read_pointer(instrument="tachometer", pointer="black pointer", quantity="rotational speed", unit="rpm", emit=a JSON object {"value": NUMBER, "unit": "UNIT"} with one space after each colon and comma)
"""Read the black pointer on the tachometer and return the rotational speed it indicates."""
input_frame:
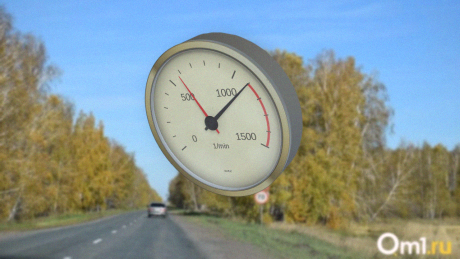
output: {"value": 1100, "unit": "rpm"}
